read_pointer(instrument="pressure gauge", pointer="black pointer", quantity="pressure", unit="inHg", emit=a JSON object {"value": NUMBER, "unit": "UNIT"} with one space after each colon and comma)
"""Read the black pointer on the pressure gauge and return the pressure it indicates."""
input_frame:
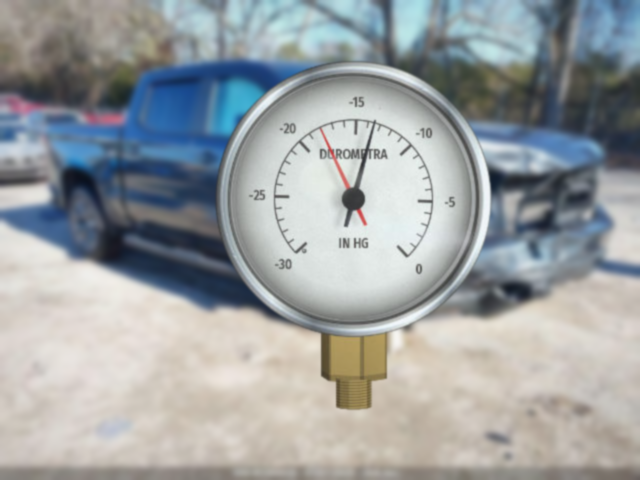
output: {"value": -13.5, "unit": "inHg"}
